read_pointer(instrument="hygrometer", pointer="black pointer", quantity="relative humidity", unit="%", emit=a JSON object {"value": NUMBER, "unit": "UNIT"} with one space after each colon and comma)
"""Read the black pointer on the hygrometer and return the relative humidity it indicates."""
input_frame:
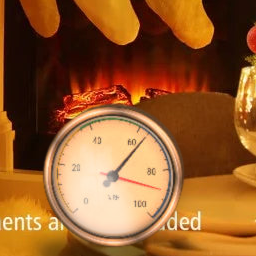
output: {"value": 64, "unit": "%"}
